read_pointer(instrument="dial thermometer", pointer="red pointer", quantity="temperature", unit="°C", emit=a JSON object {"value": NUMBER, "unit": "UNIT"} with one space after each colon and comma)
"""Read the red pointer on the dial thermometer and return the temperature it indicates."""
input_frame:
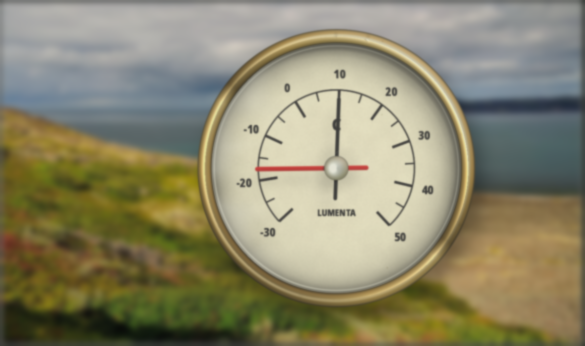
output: {"value": -17.5, "unit": "°C"}
